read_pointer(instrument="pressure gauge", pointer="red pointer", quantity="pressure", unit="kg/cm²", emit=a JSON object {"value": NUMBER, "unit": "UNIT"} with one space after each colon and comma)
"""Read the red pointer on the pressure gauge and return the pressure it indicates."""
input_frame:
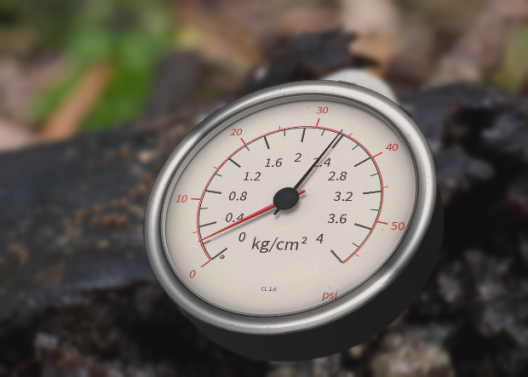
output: {"value": 0.2, "unit": "kg/cm²"}
